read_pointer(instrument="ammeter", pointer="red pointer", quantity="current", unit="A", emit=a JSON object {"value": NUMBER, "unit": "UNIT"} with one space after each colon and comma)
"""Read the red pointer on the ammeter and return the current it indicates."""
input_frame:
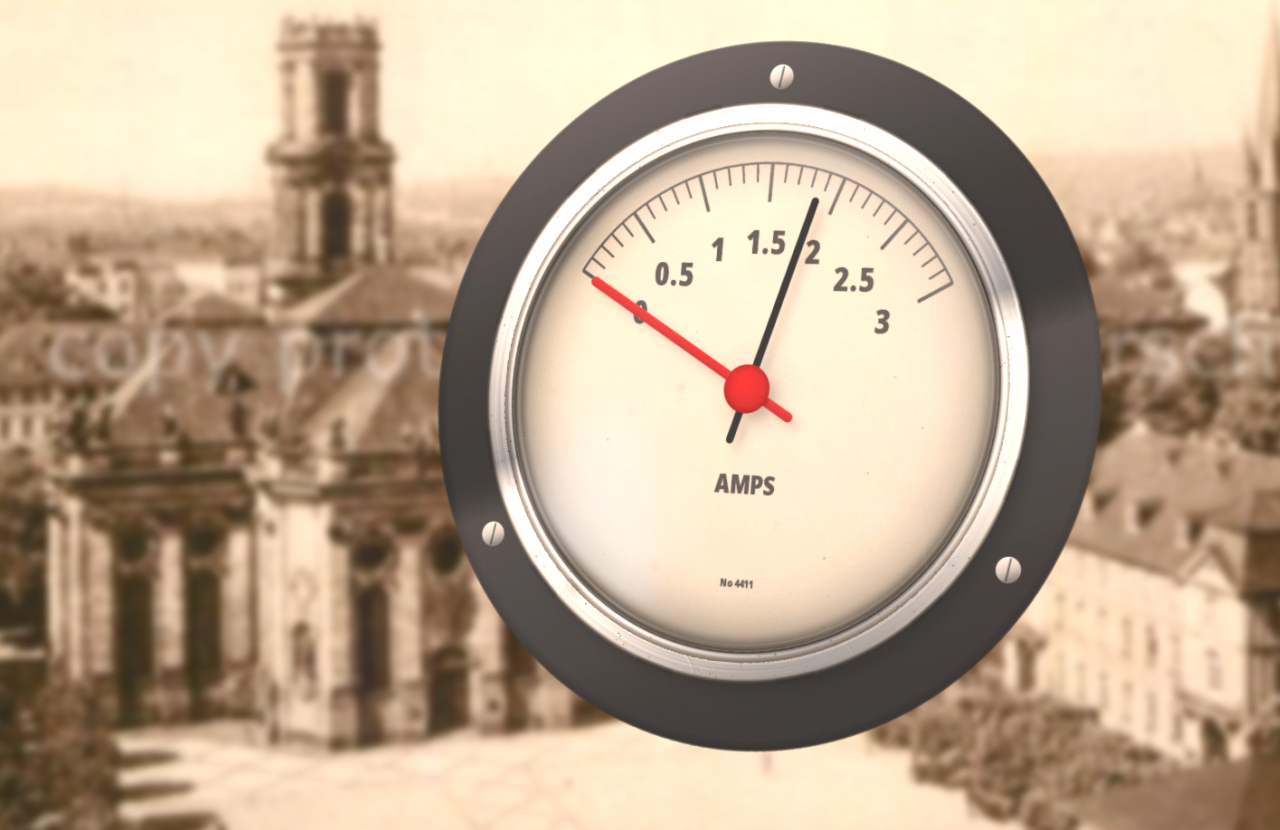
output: {"value": 0, "unit": "A"}
